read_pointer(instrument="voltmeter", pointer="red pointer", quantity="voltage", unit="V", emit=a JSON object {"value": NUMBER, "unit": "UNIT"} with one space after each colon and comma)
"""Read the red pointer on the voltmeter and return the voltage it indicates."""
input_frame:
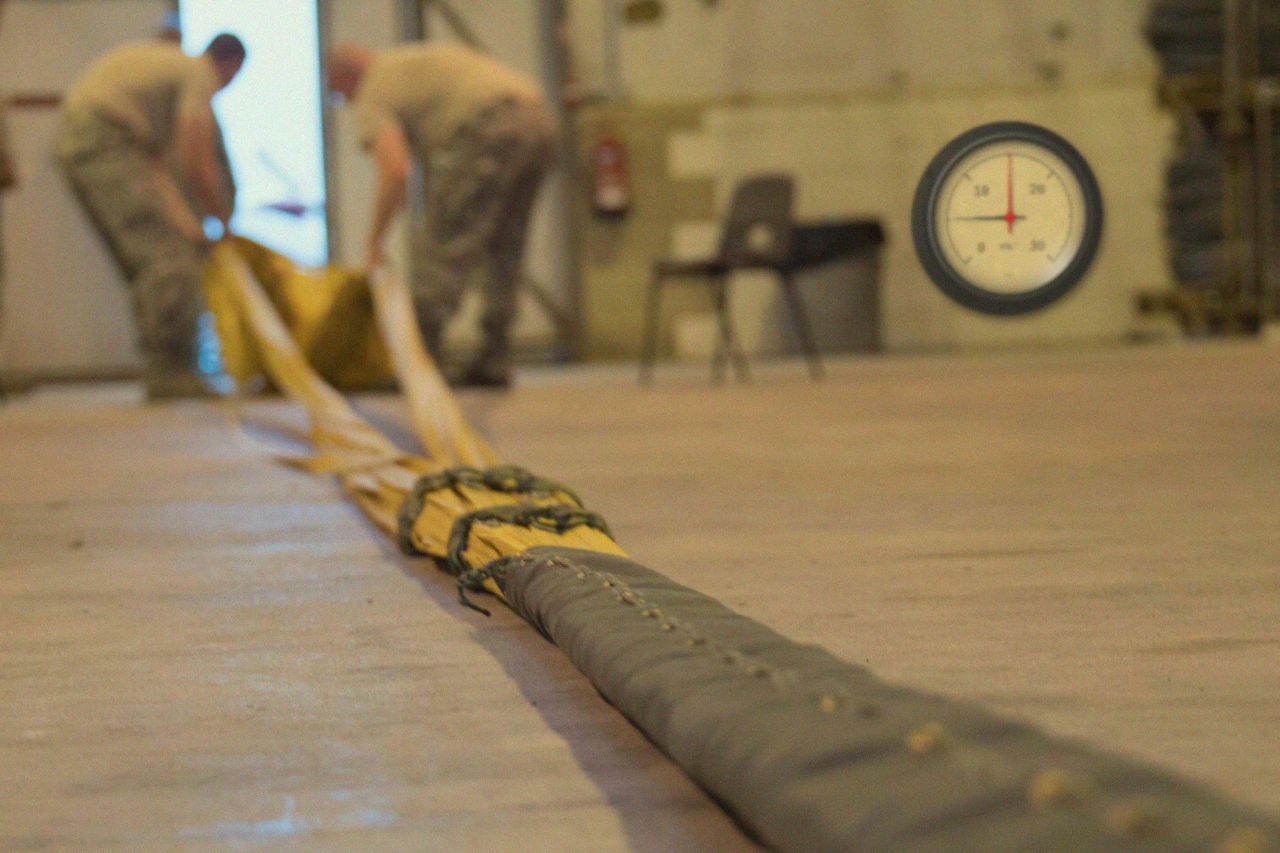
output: {"value": 15, "unit": "V"}
